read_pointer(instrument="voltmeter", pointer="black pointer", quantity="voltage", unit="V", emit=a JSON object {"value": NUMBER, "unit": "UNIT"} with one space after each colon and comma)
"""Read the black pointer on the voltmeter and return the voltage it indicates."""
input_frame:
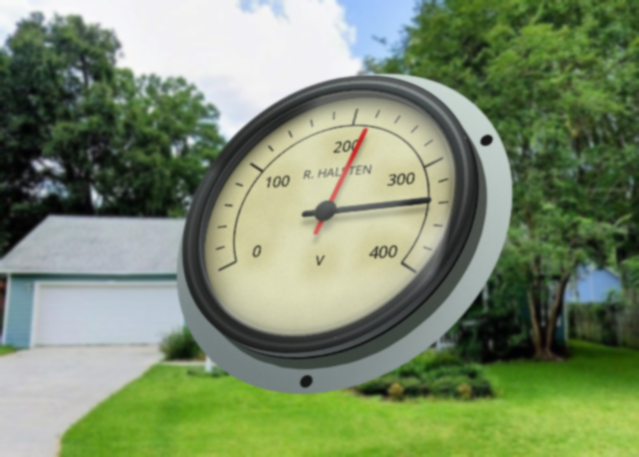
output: {"value": 340, "unit": "V"}
